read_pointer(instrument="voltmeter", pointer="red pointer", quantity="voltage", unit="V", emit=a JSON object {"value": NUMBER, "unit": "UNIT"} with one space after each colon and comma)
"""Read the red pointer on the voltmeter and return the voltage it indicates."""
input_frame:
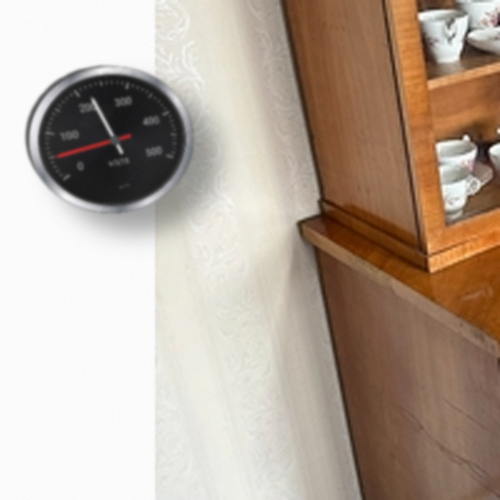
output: {"value": 50, "unit": "V"}
